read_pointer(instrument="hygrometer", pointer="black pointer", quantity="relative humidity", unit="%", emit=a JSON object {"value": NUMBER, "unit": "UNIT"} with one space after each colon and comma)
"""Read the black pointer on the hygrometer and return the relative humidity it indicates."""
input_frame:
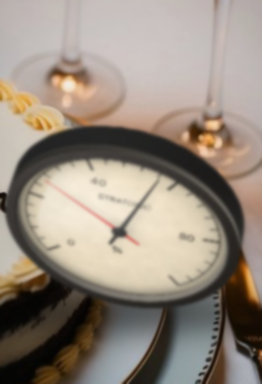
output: {"value": 56, "unit": "%"}
